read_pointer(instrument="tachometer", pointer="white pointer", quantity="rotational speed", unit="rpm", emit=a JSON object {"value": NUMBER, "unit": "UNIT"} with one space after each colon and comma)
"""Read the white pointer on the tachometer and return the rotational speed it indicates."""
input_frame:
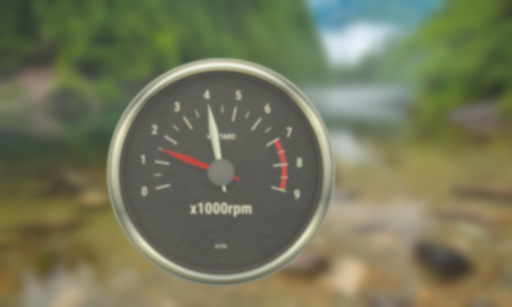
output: {"value": 4000, "unit": "rpm"}
